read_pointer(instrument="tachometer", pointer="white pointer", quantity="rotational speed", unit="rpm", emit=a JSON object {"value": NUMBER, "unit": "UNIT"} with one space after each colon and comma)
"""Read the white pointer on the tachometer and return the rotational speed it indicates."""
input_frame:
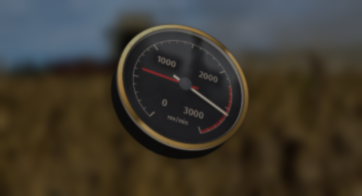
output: {"value": 2600, "unit": "rpm"}
